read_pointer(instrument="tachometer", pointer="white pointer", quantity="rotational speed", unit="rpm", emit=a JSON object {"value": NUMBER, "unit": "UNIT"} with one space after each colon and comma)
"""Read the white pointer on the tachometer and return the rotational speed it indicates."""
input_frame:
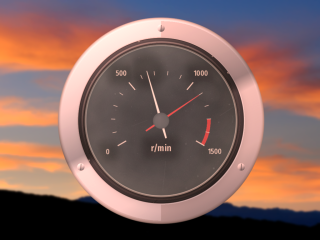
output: {"value": 650, "unit": "rpm"}
